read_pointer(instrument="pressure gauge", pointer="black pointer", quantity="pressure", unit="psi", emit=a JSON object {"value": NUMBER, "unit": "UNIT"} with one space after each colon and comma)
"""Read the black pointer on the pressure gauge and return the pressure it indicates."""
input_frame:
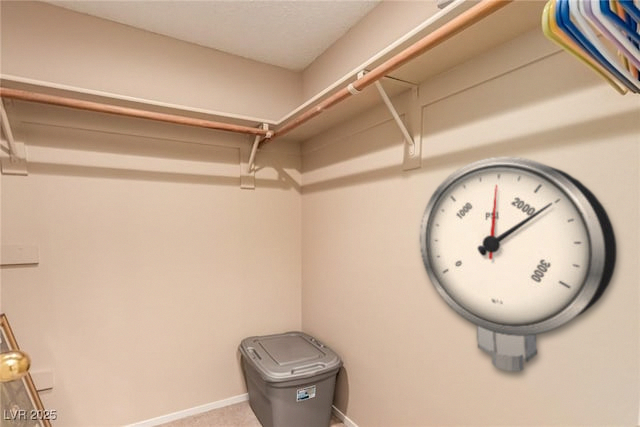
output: {"value": 2200, "unit": "psi"}
